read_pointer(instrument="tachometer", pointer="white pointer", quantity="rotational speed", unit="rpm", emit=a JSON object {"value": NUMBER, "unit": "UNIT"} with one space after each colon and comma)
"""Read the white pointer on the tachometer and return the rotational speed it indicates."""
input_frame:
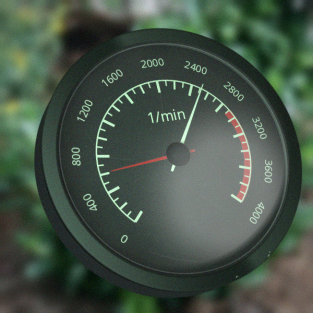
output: {"value": 2500, "unit": "rpm"}
